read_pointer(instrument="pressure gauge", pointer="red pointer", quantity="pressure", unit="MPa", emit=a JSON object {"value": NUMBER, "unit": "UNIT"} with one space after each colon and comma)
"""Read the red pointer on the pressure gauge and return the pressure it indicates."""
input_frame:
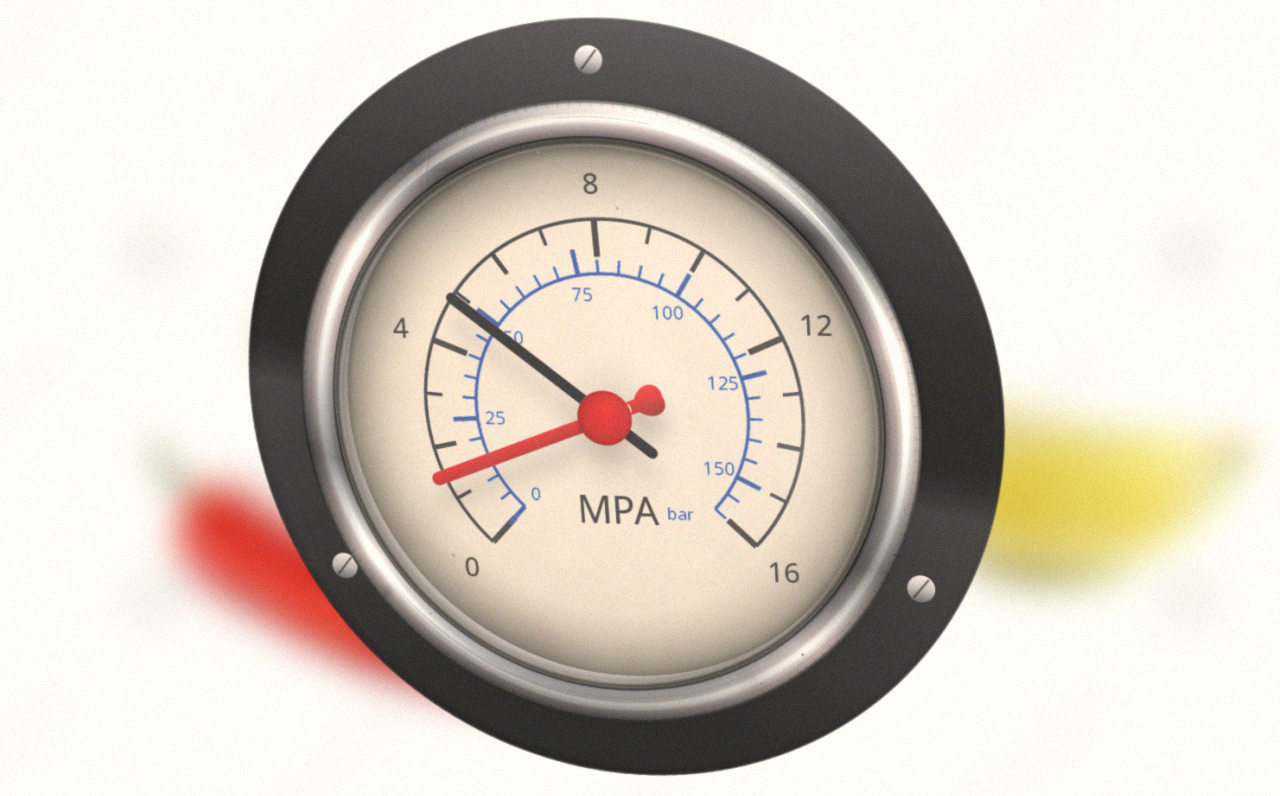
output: {"value": 1.5, "unit": "MPa"}
